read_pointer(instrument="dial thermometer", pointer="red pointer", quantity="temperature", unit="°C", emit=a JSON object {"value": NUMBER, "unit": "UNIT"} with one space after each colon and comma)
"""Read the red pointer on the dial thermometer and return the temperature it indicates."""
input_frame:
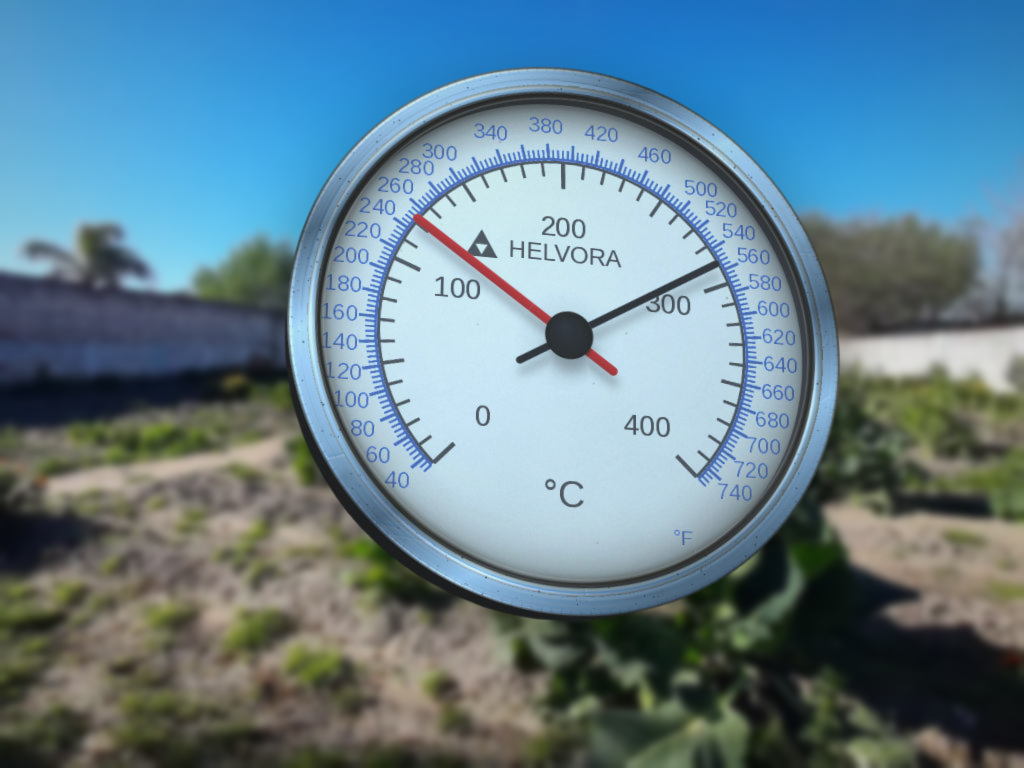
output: {"value": 120, "unit": "°C"}
